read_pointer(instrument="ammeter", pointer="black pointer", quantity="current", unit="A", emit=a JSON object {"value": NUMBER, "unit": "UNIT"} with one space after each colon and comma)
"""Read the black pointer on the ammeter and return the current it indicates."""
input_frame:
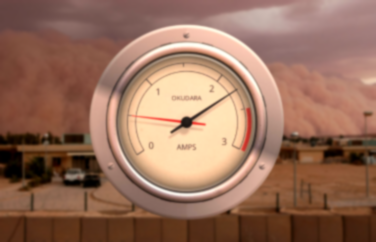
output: {"value": 2.25, "unit": "A"}
